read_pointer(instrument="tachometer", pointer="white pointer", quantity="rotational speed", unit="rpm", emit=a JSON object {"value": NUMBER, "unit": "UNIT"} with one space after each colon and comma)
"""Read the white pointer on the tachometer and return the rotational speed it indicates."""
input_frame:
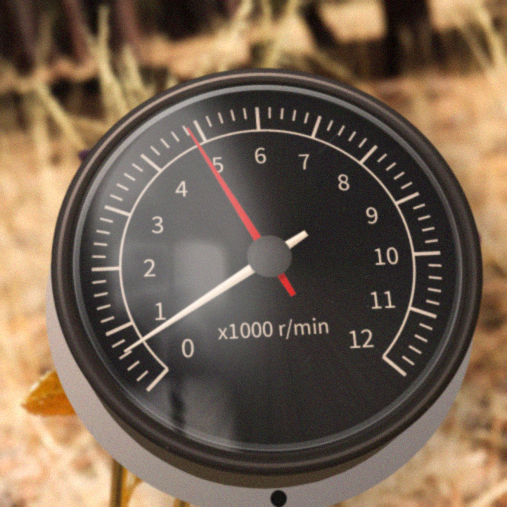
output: {"value": 600, "unit": "rpm"}
